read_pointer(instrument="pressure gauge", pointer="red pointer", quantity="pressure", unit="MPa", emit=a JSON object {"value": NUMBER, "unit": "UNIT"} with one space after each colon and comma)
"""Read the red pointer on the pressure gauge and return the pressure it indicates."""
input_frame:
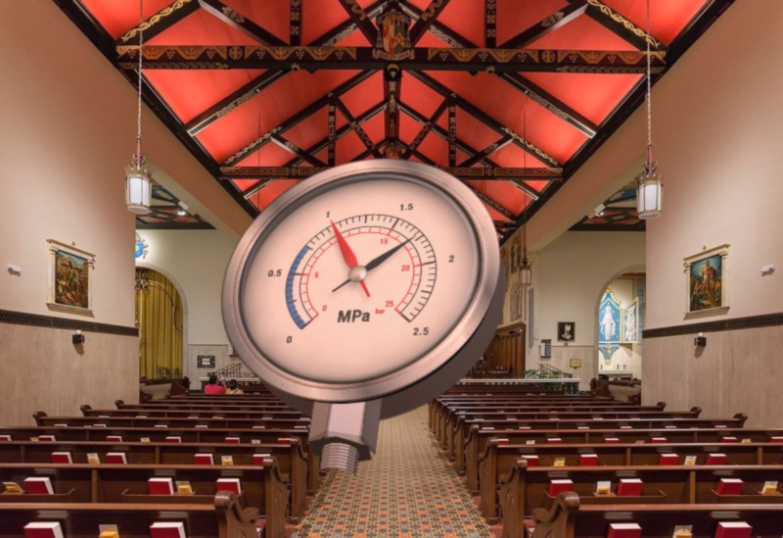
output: {"value": 1, "unit": "MPa"}
